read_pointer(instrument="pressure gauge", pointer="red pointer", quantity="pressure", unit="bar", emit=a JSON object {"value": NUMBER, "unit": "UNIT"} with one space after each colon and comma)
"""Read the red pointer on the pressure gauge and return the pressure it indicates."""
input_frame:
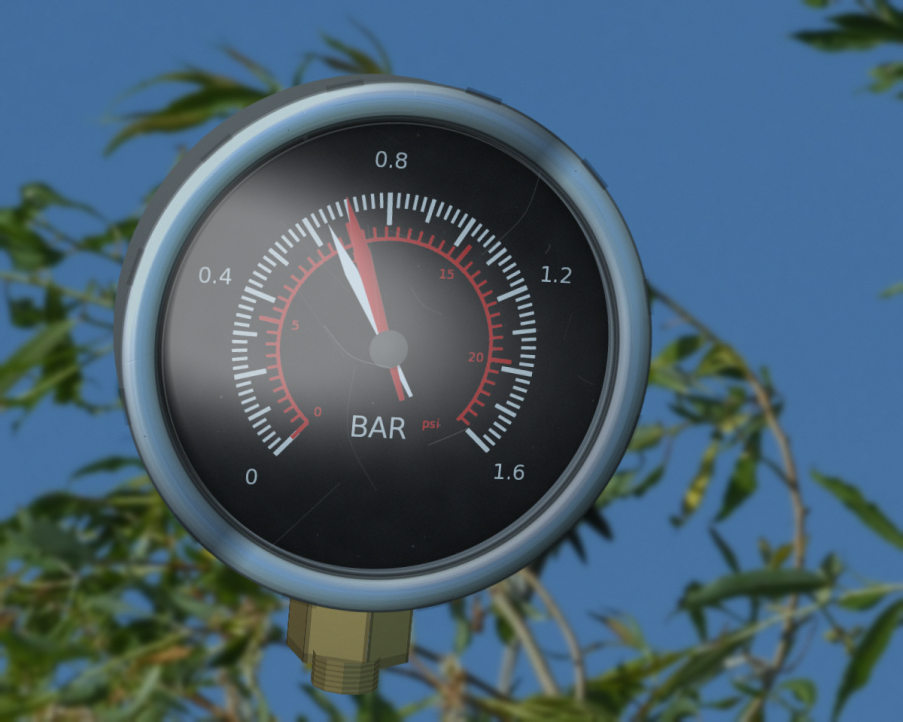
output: {"value": 0.7, "unit": "bar"}
